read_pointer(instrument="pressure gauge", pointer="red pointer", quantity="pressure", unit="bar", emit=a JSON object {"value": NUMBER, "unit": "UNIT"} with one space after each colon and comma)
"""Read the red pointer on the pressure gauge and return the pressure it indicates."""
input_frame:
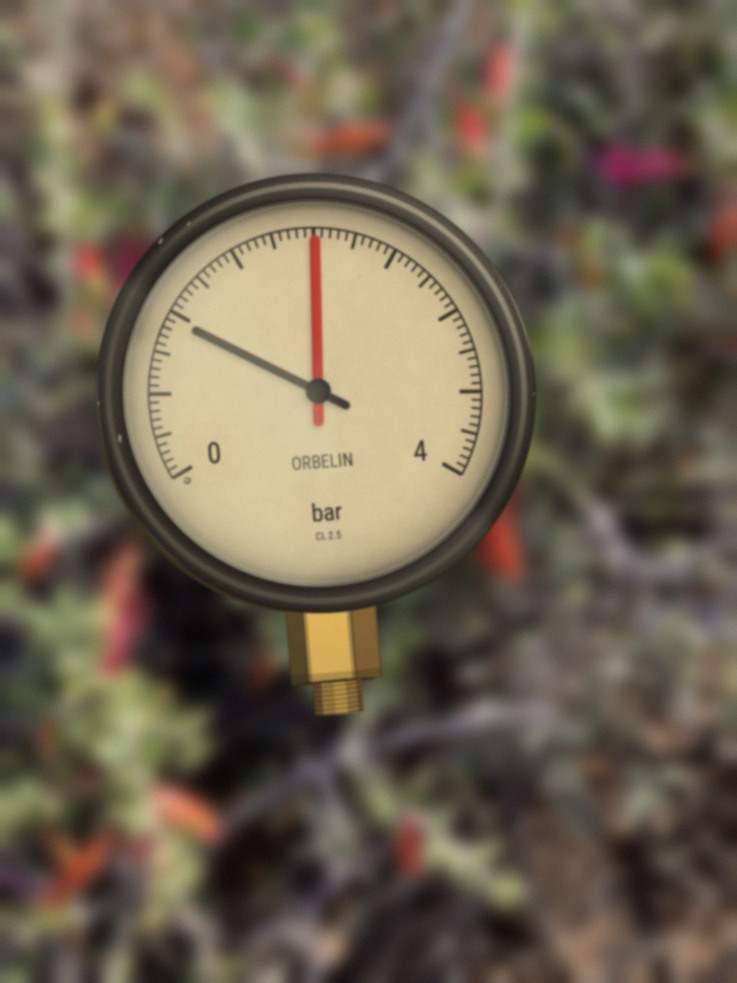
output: {"value": 2, "unit": "bar"}
